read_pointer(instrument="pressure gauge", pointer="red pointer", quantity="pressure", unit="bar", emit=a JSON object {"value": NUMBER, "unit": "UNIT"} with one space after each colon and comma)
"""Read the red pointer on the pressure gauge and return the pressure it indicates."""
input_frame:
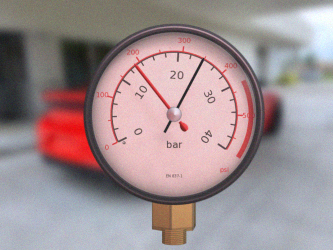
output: {"value": 13, "unit": "bar"}
